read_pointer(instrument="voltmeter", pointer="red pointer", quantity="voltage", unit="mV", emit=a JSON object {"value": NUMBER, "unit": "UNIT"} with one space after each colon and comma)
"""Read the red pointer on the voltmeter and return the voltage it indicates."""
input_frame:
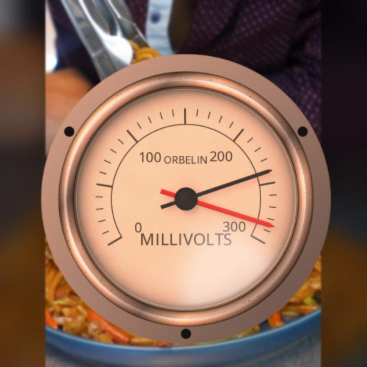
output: {"value": 285, "unit": "mV"}
